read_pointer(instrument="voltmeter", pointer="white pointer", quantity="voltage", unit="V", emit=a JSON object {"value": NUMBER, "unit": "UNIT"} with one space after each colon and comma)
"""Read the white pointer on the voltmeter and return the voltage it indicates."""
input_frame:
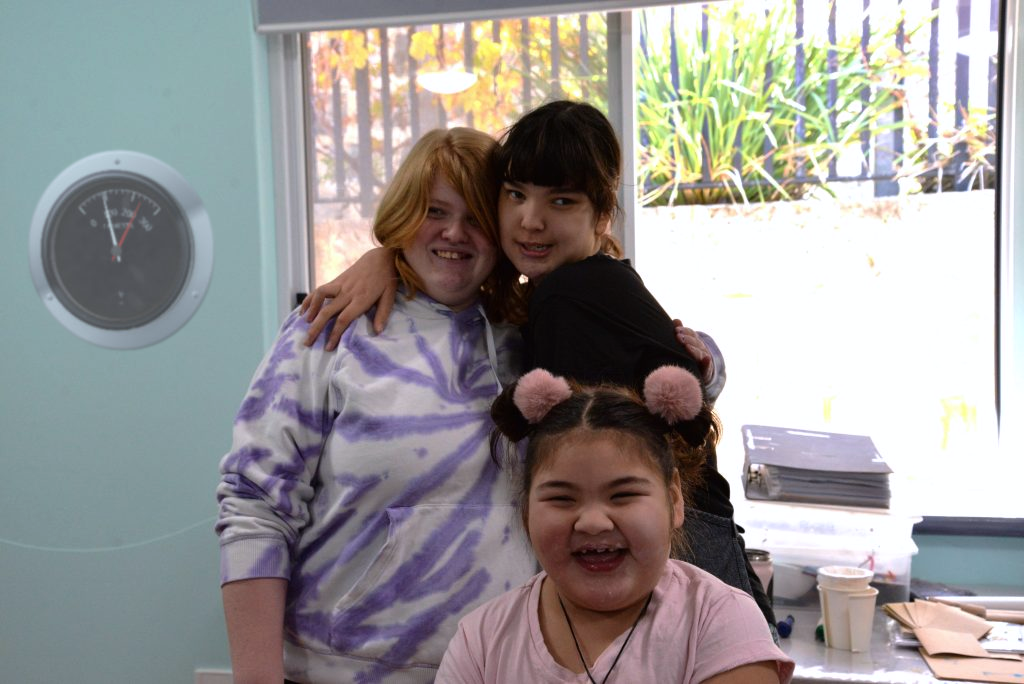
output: {"value": 100, "unit": "V"}
